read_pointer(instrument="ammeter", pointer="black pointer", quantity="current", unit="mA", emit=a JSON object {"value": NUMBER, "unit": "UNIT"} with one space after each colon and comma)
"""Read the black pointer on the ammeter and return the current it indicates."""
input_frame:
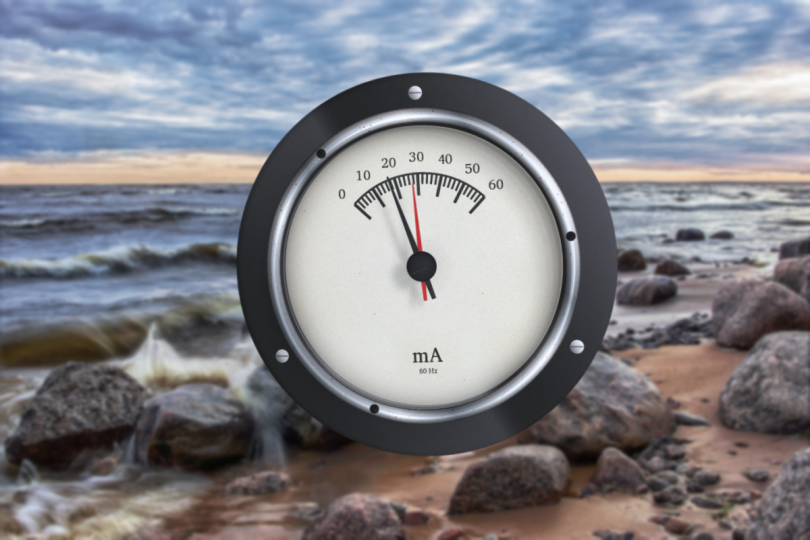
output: {"value": 18, "unit": "mA"}
